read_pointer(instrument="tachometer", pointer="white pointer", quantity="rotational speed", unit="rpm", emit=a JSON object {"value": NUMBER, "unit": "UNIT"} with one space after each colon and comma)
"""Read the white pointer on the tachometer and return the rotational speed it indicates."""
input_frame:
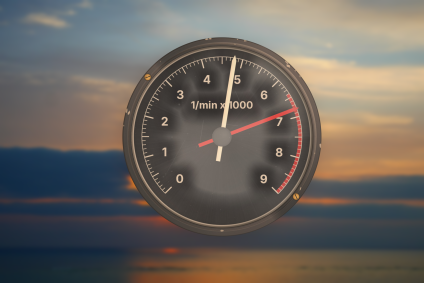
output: {"value": 4800, "unit": "rpm"}
